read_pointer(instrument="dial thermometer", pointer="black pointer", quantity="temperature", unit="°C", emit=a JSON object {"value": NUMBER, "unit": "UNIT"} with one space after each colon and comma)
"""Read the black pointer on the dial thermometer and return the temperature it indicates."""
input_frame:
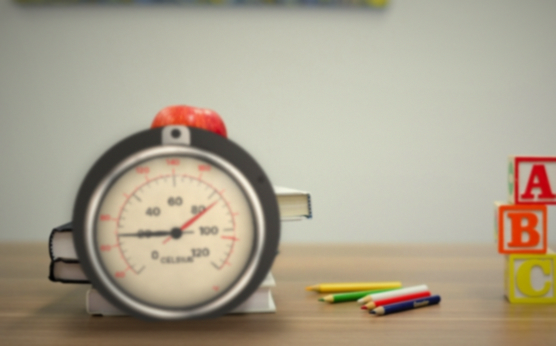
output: {"value": 20, "unit": "°C"}
